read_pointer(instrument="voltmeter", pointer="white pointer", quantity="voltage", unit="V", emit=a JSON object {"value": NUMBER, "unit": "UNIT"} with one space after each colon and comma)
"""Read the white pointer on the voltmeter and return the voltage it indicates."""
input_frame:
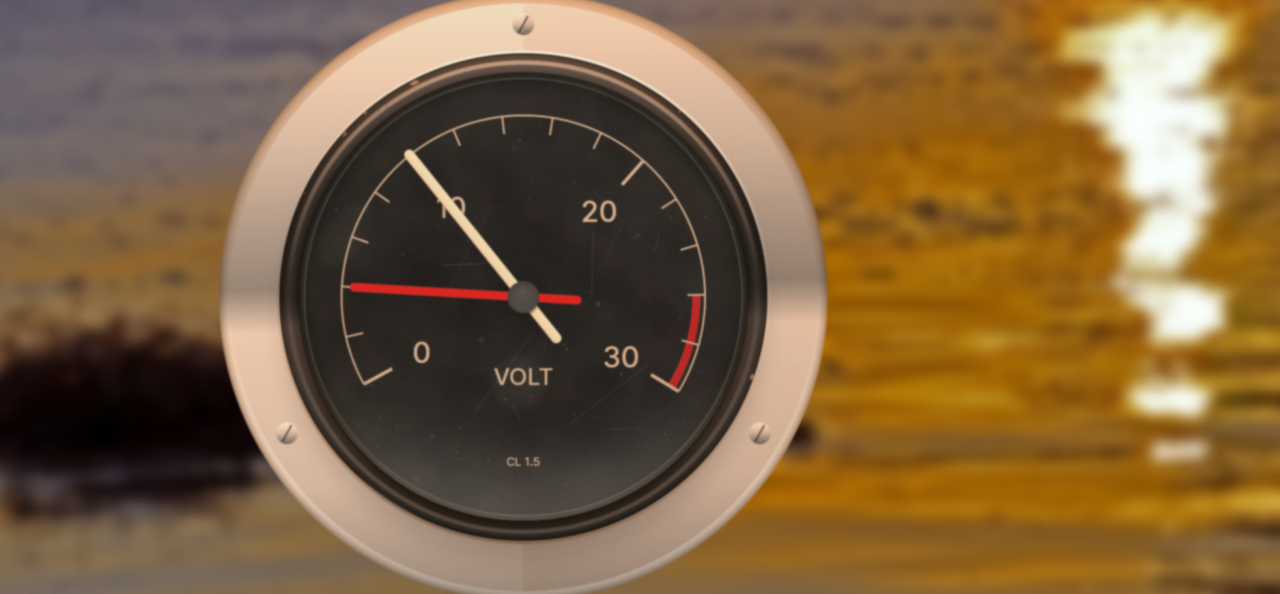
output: {"value": 10, "unit": "V"}
